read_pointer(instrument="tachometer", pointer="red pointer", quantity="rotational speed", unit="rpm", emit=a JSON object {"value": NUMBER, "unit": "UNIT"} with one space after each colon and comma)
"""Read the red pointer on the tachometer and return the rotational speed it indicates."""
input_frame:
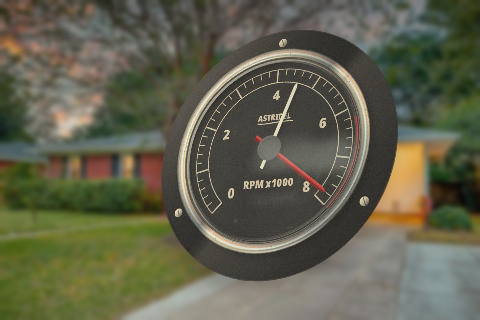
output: {"value": 7800, "unit": "rpm"}
